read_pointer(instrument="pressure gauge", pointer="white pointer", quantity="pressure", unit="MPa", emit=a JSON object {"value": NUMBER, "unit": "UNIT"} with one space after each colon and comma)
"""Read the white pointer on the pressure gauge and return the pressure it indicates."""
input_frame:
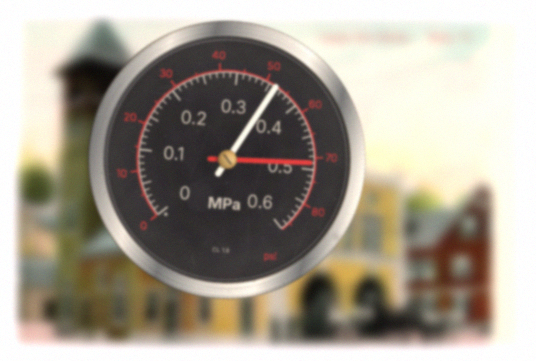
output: {"value": 0.36, "unit": "MPa"}
